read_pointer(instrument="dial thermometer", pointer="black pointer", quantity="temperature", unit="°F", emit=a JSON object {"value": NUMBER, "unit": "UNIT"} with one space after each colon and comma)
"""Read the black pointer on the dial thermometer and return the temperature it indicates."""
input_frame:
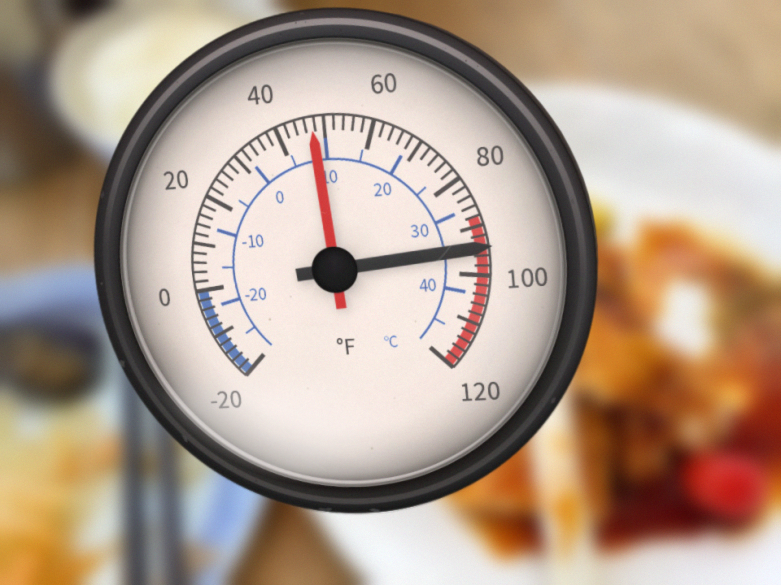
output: {"value": 94, "unit": "°F"}
